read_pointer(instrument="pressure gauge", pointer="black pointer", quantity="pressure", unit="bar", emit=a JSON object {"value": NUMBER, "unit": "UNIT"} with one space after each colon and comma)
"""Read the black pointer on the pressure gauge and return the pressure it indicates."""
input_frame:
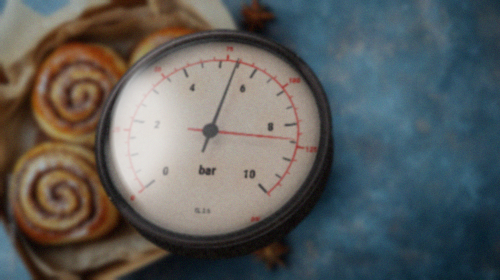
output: {"value": 5.5, "unit": "bar"}
